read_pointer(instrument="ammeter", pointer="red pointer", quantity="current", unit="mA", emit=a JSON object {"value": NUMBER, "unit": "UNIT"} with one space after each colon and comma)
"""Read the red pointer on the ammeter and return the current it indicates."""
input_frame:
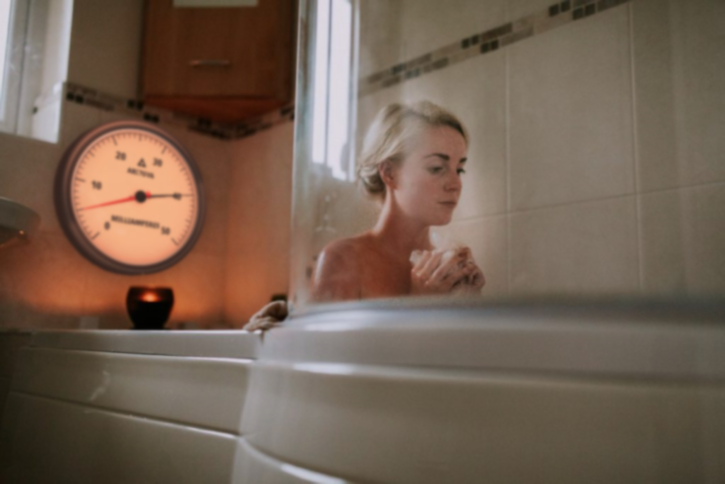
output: {"value": 5, "unit": "mA"}
